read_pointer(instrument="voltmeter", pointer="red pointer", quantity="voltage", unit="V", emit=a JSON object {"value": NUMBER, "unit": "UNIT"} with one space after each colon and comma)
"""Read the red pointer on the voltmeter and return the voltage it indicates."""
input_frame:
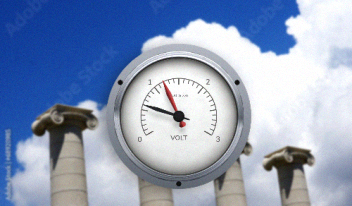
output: {"value": 1.2, "unit": "V"}
